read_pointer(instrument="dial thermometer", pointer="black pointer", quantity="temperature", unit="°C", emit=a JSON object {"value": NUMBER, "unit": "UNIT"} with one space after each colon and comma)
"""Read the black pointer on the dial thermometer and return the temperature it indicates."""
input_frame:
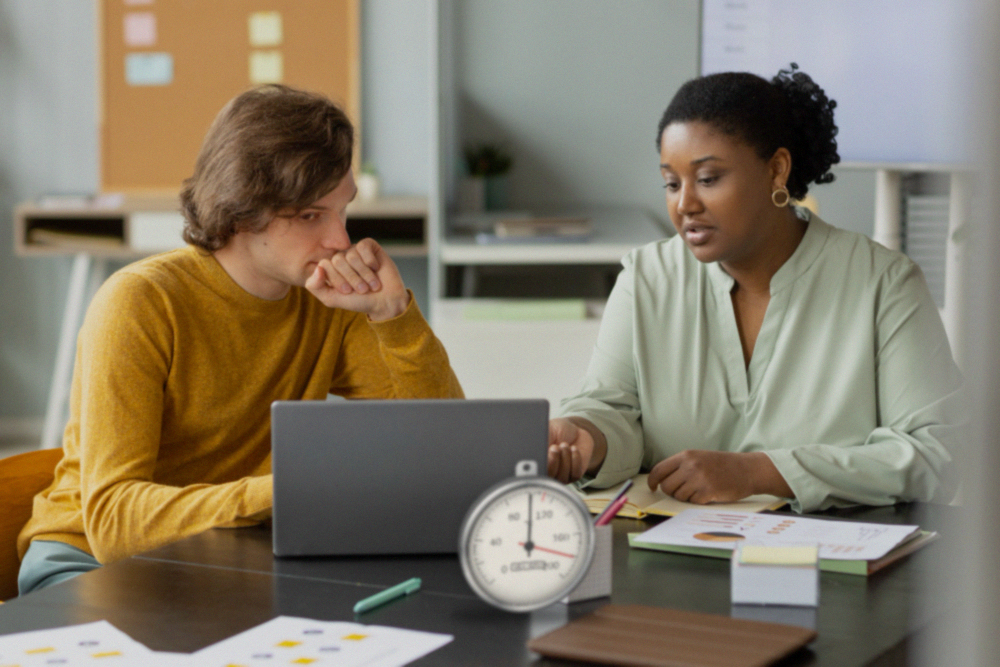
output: {"value": 100, "unit": "°C"}
